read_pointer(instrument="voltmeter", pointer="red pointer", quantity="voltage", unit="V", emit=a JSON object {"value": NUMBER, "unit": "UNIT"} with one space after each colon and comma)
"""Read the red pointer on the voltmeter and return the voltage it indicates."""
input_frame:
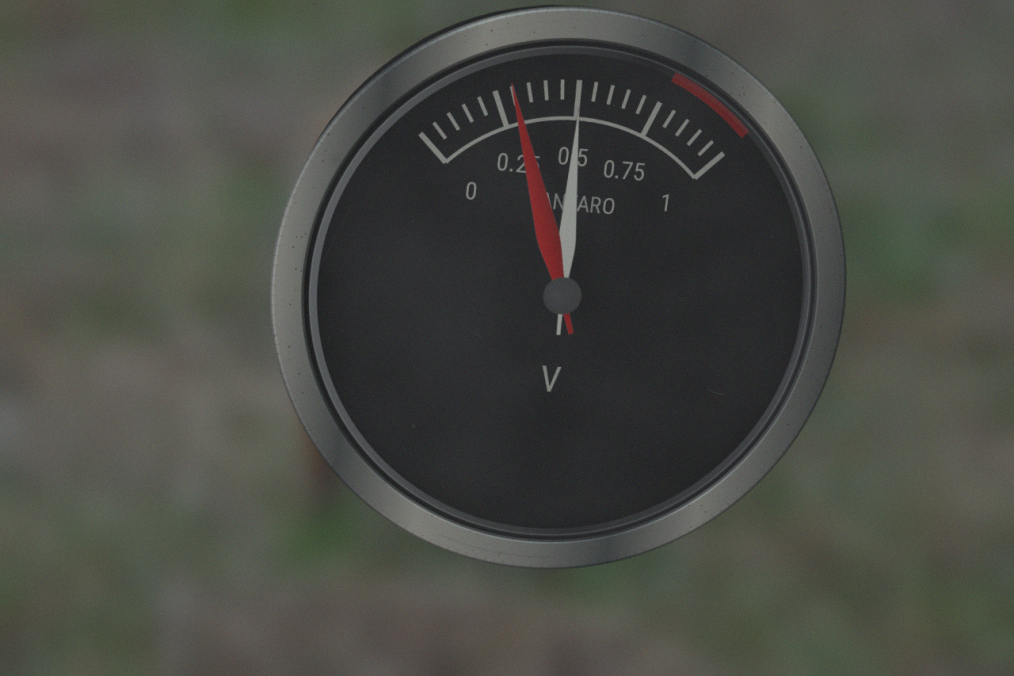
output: {"value": 0.3, "unit": "V"}
